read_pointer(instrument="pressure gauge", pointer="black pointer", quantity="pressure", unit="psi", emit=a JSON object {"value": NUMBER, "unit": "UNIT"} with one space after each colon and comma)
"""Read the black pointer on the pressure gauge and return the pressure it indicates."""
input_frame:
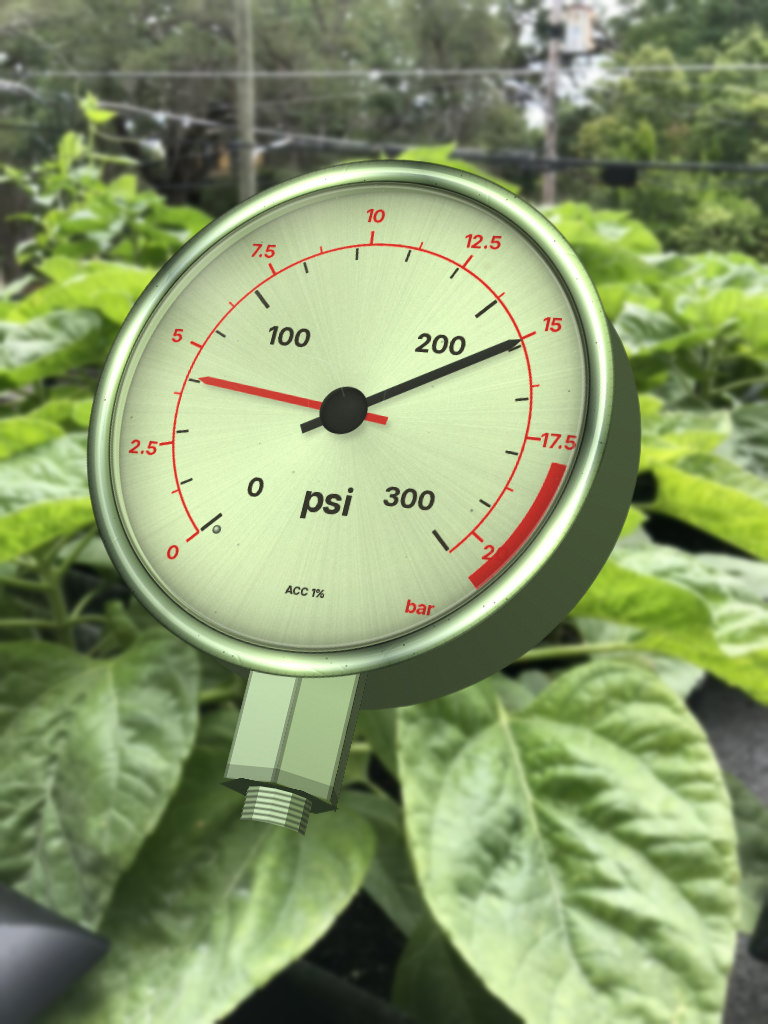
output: {"value": 220, "unit": "psi"}
